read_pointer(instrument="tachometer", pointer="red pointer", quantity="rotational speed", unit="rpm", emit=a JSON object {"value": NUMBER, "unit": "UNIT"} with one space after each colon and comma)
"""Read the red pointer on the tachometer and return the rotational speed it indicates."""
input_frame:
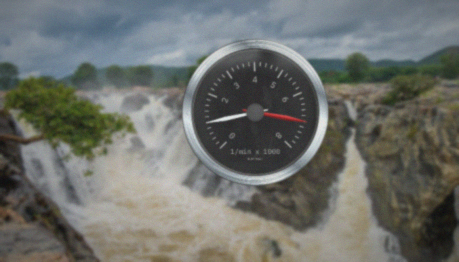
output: {"value": 7000, "unit": "rpm"}
